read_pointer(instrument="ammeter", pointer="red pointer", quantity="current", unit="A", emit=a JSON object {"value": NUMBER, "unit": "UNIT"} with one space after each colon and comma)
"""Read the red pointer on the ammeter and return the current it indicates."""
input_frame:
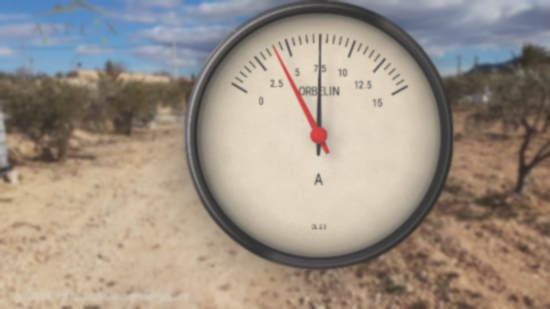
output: {"value": 4, "unit": "A"}
